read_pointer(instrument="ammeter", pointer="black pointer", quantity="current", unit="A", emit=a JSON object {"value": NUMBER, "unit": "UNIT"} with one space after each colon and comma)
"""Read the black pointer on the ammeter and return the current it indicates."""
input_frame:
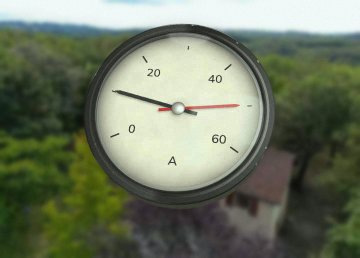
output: {"value": 10, "unit": "A"}
